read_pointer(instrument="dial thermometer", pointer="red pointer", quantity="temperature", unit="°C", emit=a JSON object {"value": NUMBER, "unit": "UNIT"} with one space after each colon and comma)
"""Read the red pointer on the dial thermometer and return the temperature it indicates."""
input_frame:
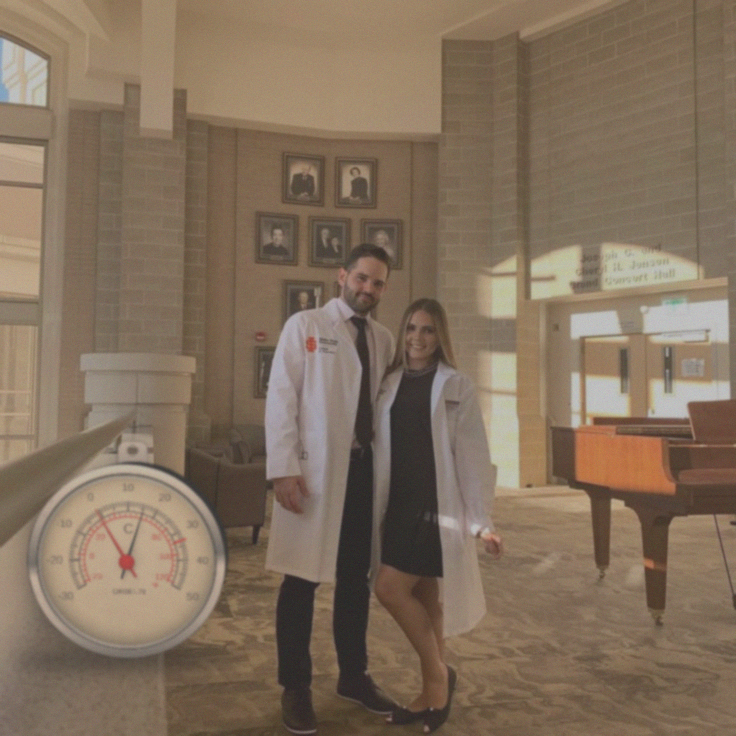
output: {"value": 0, "unit": "°C"}
